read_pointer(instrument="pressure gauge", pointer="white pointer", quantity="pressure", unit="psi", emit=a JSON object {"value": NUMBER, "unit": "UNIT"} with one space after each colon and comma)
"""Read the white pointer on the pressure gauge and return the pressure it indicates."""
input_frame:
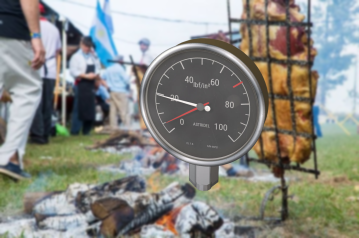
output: {"value": 20, "unit": "psi"}
